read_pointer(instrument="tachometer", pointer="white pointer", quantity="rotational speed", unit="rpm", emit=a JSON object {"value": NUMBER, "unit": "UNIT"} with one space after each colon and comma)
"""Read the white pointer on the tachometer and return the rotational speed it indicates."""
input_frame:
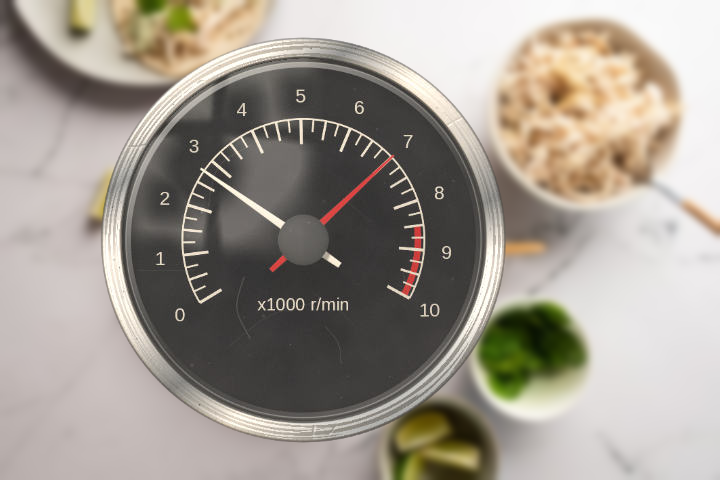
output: {"value": 2750, "unit": "rpm"}
